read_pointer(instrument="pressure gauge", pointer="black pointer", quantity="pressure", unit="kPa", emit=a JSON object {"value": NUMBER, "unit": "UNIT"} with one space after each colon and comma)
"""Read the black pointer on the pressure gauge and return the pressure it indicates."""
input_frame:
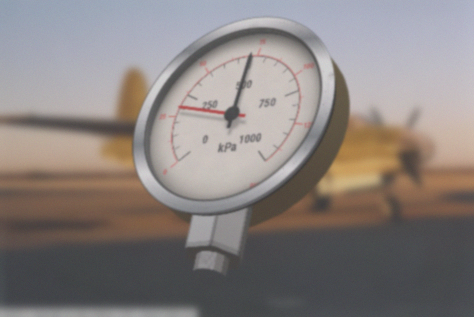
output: {"value": 500, "unit": "kPa"}
